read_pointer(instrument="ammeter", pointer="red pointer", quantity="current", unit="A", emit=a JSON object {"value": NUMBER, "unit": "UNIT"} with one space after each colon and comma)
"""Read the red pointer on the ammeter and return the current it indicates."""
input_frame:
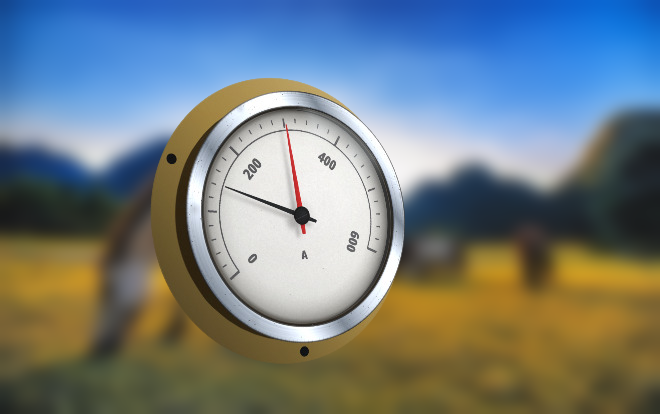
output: {"value": 300, "unit": "A"}
